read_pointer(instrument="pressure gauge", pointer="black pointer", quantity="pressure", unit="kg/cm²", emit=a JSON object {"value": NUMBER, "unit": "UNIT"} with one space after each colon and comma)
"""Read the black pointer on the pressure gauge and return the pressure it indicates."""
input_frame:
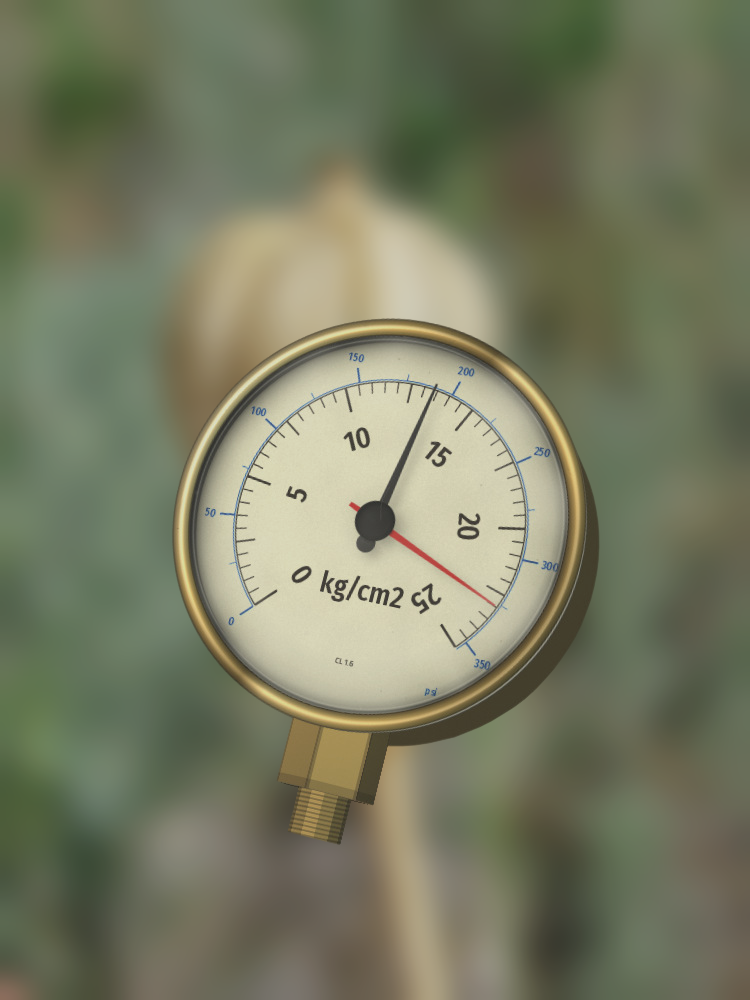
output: {"value": 13.5, "unit": "kg/cm²"}
